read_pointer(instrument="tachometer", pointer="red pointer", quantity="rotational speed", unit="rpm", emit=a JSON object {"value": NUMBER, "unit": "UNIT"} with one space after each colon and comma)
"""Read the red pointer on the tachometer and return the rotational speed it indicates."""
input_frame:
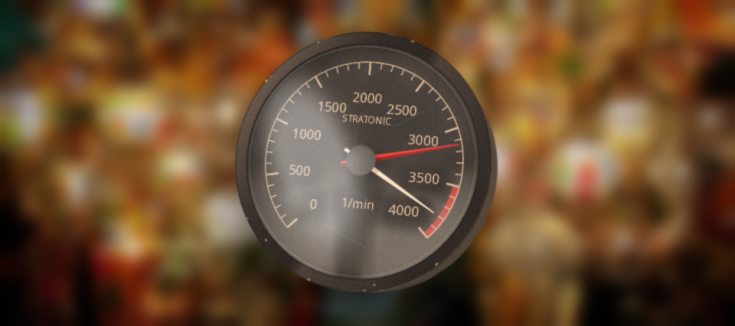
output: {"value": 3150, "unit": "rpm"}
